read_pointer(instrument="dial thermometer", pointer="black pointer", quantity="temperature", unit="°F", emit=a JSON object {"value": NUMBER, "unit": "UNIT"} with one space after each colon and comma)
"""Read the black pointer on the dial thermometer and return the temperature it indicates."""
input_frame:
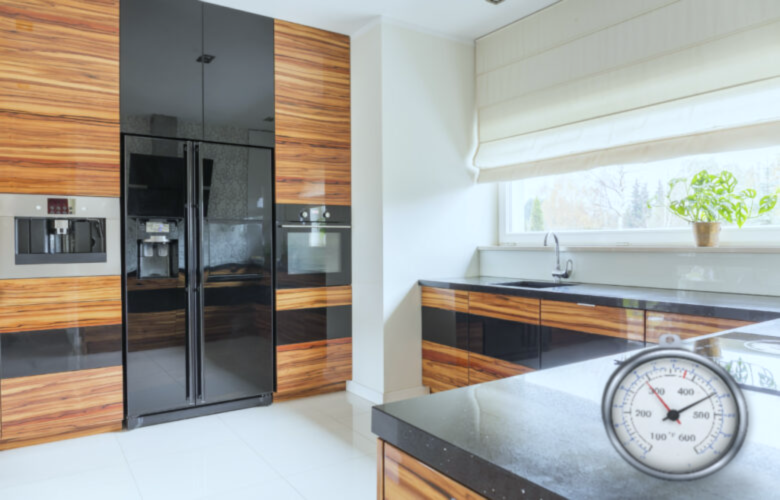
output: {"value": 450, "unit": "°F"}
